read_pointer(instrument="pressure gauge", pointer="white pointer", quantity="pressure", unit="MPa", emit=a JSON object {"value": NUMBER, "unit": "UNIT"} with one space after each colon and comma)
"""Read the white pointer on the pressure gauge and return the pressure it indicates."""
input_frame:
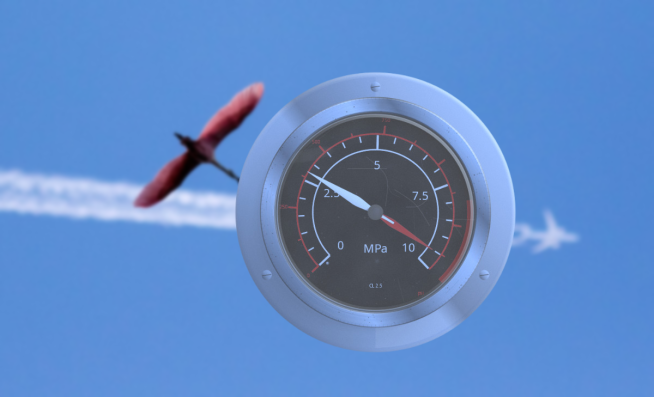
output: {"value": 2.75, "unit": "MPa"}
